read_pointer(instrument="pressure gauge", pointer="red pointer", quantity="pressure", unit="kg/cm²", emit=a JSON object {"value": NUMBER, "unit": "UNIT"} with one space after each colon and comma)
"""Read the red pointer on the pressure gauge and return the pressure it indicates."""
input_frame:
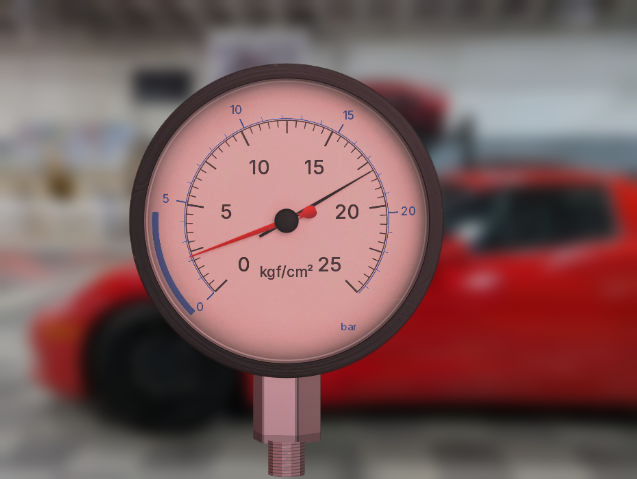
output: {"value": 2.25, "unit": "kg/cm²"}
